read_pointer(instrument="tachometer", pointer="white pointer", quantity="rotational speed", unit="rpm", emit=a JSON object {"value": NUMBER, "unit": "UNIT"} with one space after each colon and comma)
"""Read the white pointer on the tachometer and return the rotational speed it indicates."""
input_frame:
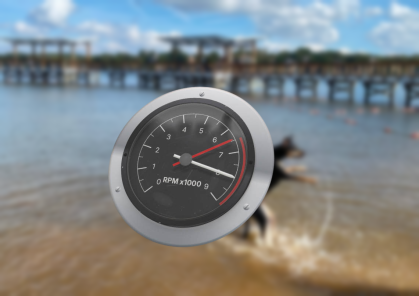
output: {"value": 8000, "unit": "rpm"}
